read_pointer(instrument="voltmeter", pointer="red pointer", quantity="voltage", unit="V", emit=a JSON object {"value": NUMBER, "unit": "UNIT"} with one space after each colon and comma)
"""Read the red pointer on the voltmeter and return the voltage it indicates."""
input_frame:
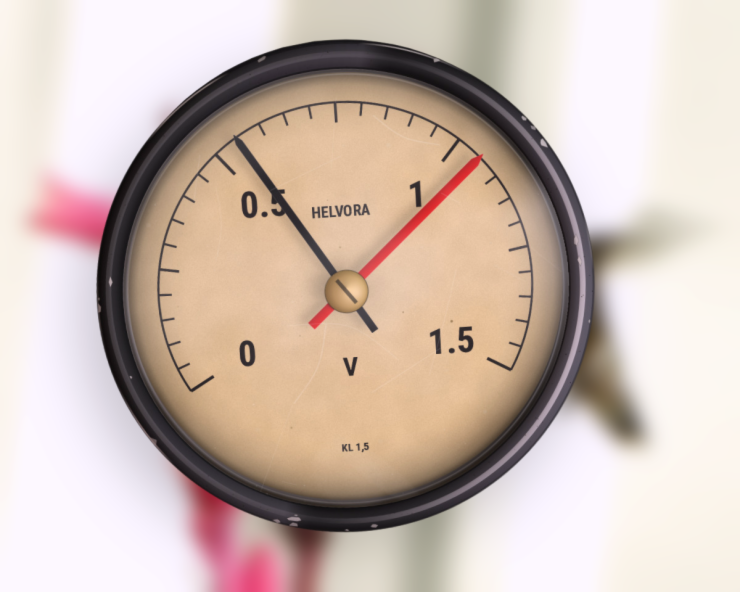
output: {"value": 1.05, "unit": "V"}
